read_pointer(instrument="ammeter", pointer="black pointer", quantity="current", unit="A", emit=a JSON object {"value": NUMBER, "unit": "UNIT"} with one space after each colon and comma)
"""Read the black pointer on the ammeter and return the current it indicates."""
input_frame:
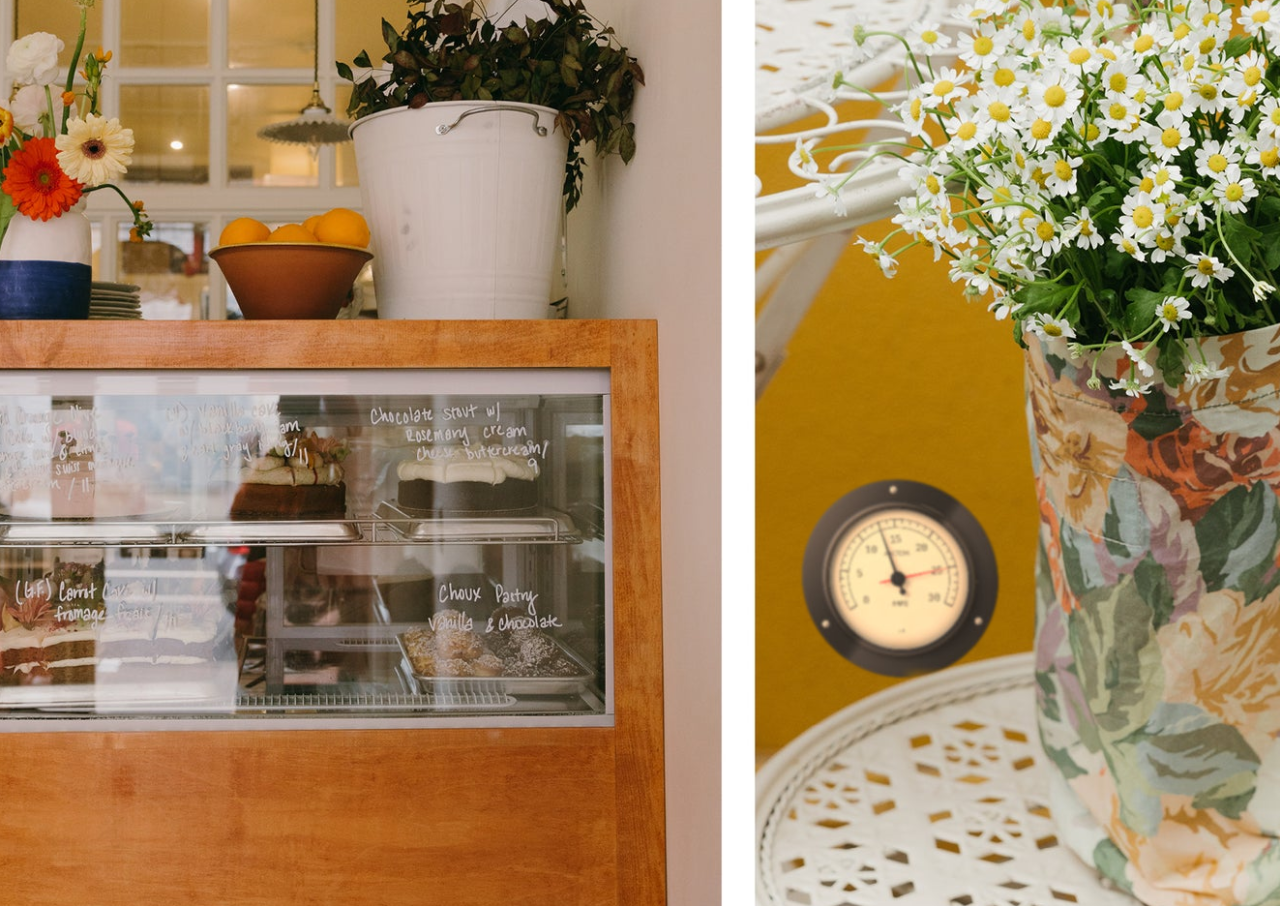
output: {"value": 13, "unit": "A"}
